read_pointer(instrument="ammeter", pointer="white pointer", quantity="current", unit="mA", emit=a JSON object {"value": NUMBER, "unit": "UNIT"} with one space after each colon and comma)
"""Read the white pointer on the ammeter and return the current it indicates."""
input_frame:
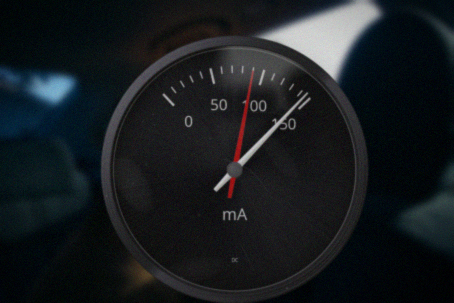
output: {"value": 145, "unit": "mA"}
